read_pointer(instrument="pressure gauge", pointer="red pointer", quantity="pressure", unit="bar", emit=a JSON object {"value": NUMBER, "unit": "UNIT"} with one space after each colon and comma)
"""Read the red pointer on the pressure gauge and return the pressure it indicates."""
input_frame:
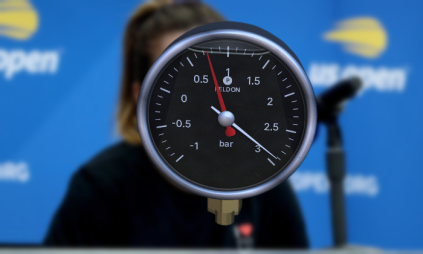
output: {"value": 0.75, "unit": "bar"}
